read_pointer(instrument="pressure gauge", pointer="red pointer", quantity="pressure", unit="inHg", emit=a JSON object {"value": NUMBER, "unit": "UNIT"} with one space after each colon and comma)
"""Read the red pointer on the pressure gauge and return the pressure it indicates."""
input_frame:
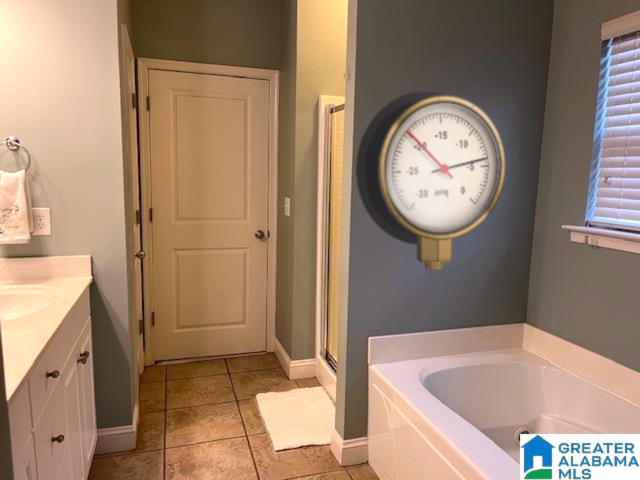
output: {"value": -20, "unit": "inHg"}
